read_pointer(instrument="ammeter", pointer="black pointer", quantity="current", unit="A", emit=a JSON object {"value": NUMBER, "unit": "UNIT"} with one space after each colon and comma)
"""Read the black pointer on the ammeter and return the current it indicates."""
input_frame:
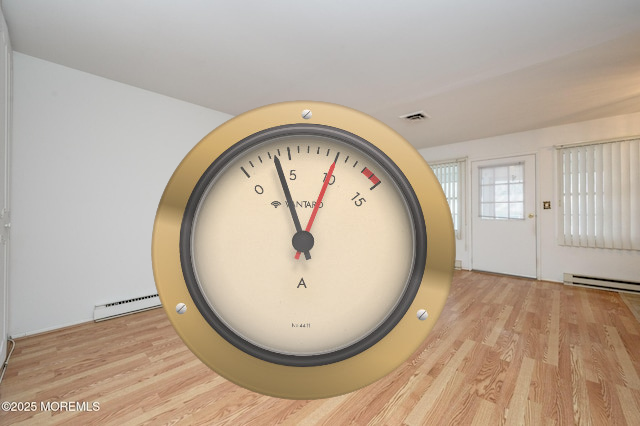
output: {"value": 3.5, "unit": "A"}
